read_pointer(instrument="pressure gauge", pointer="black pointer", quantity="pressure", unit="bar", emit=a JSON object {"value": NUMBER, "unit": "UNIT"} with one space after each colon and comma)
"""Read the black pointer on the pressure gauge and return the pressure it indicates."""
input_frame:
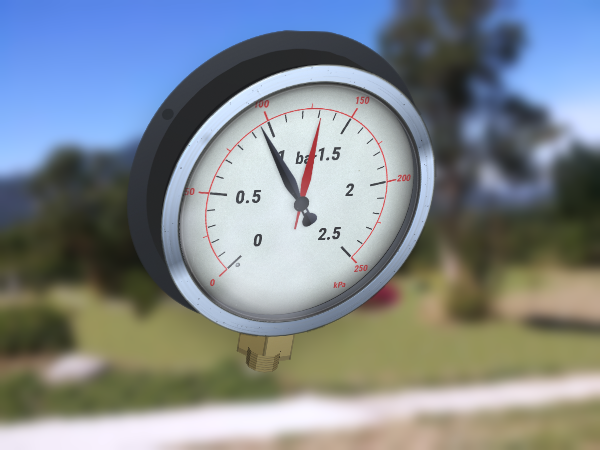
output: {"value": 0.95, "unit": "bar"}
